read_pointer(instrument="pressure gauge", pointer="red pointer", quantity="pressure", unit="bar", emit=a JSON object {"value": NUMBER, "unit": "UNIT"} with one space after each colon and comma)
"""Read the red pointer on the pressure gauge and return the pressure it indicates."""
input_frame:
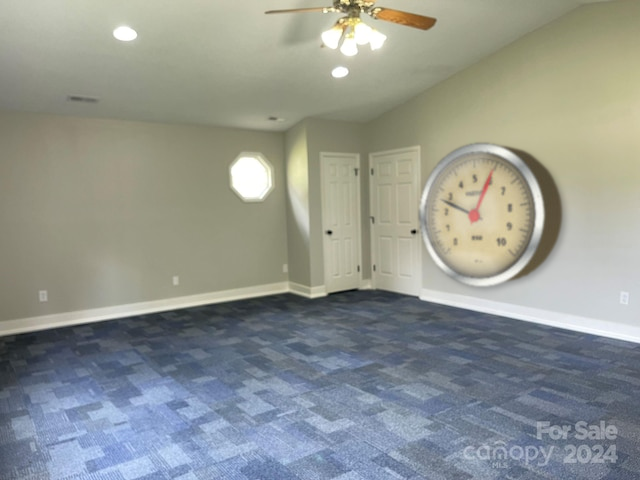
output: {"value": 6, "unit": "bar"}
